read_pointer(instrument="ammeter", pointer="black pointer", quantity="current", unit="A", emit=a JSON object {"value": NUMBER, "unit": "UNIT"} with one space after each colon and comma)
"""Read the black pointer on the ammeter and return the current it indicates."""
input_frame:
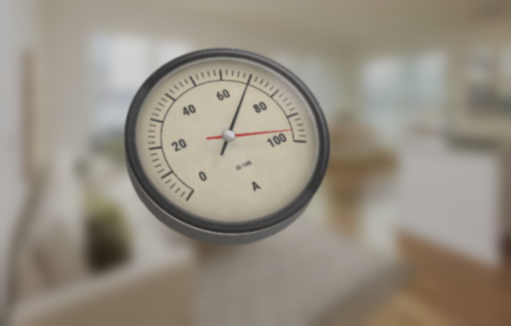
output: {"value": 70, "unit": "A"}
